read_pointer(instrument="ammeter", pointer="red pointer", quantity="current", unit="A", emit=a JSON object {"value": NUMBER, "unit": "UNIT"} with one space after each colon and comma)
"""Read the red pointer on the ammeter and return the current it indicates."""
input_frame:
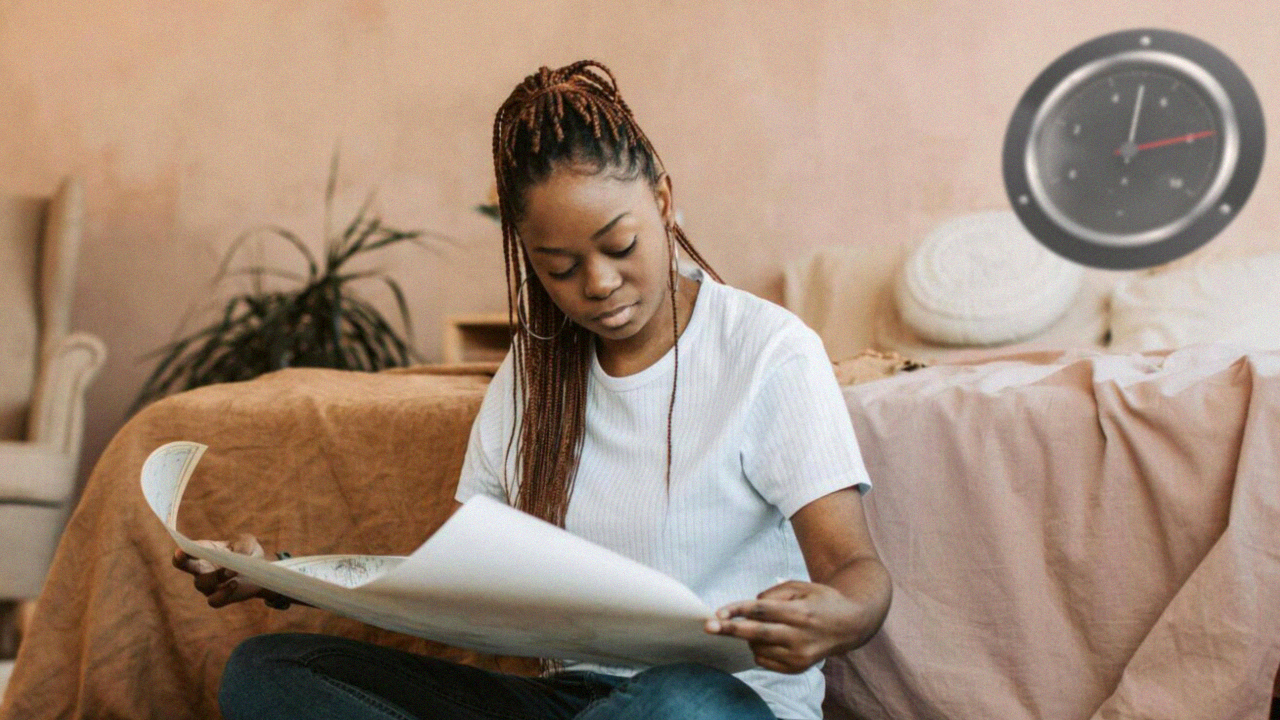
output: {"value": 8, "unit": "A"}
